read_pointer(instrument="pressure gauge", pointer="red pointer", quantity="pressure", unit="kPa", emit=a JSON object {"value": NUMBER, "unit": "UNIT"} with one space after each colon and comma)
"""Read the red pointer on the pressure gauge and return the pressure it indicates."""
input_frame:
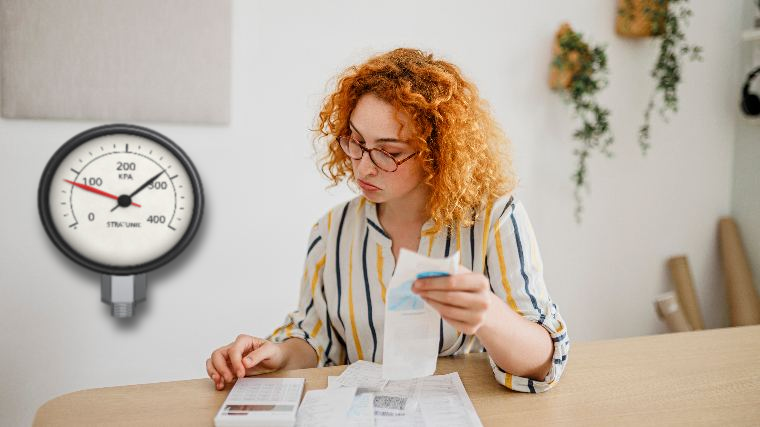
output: {"value": 80, "unit": "kPa"}
